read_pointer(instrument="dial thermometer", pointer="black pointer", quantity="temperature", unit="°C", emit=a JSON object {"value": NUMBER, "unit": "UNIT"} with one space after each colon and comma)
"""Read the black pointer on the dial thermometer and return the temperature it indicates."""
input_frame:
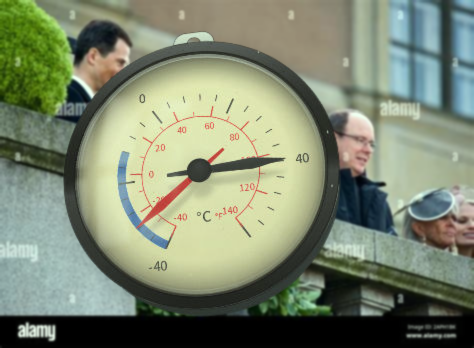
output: {"value": 40, "unit": "°C"}
